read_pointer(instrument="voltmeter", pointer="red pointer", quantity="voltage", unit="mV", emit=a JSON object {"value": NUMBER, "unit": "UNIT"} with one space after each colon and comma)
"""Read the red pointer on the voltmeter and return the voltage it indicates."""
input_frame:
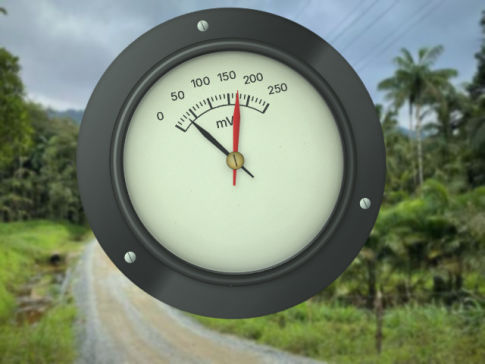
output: {"value": 170, "unit": "mV"}
